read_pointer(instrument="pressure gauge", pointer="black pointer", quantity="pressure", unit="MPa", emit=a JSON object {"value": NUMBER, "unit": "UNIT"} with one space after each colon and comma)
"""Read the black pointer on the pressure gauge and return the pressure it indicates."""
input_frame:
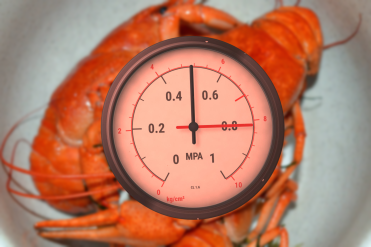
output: {"value": 0.5, "unit": "MPa"}
